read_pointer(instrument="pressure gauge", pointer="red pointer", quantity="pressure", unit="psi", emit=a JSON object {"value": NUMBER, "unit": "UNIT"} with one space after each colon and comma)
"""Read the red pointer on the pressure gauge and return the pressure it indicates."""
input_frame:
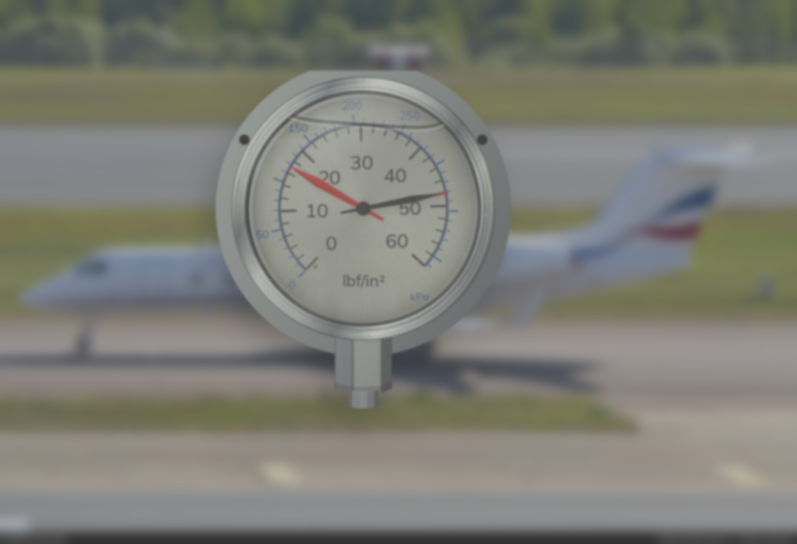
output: {"value": 17, "unit": "psi"}
